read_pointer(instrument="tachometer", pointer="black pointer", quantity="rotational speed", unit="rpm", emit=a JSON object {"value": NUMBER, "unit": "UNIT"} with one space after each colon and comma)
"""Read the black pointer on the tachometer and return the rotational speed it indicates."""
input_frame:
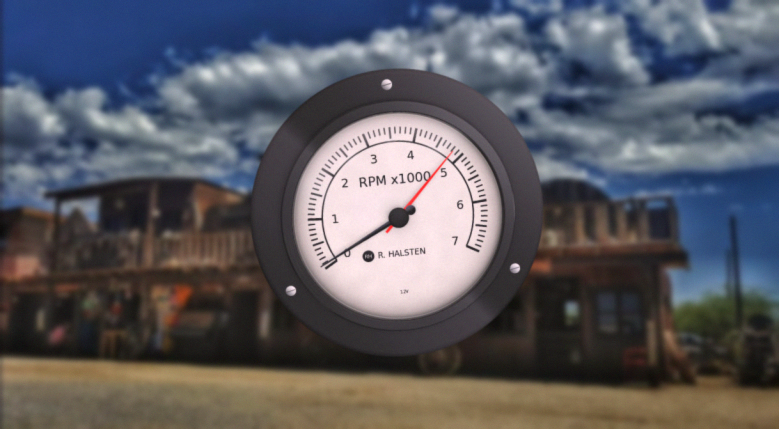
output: {"value": 100, "unit": "rpm"}
